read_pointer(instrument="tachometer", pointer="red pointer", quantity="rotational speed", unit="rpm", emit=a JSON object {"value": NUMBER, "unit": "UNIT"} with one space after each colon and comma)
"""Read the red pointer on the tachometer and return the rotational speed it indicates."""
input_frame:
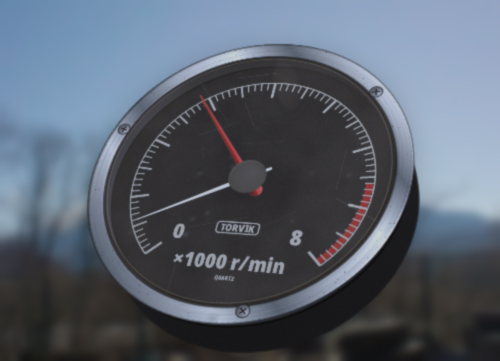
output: {"value": 2900, "unit": "rpm"}
